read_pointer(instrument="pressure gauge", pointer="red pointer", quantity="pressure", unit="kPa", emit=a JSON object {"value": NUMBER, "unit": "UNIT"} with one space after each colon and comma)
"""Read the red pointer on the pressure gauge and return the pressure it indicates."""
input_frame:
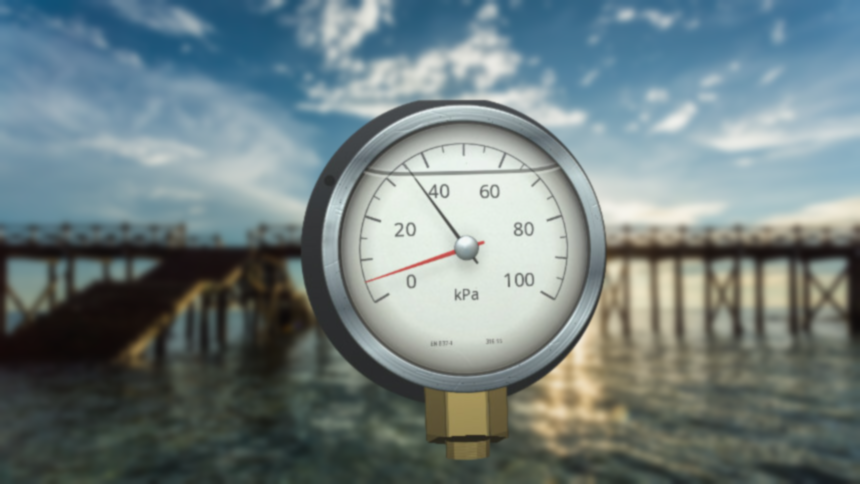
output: {"value": 5, "unit": "kPa"}
